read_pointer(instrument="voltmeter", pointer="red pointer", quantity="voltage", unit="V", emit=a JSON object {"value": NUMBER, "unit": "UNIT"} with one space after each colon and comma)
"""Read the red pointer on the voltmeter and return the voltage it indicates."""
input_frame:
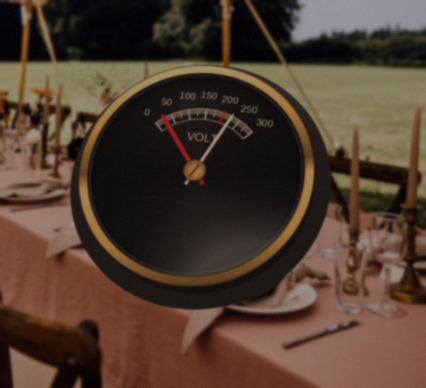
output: {"value": 25, "unit": "V"}
